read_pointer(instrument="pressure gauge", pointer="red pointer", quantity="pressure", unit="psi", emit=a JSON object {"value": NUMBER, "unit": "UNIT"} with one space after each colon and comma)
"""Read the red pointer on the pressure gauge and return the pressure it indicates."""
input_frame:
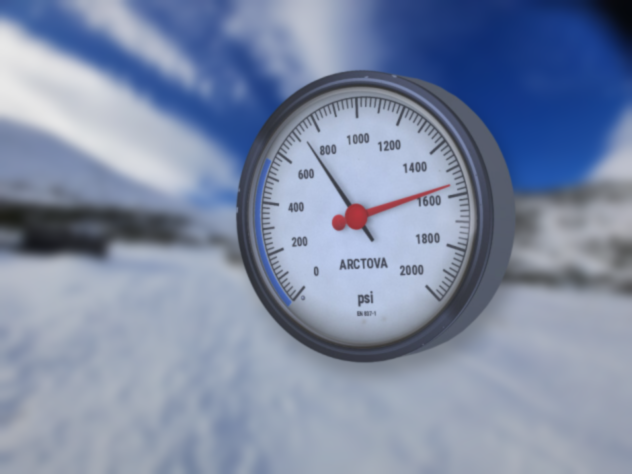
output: {"value": 1560, "unit": "psi"}
